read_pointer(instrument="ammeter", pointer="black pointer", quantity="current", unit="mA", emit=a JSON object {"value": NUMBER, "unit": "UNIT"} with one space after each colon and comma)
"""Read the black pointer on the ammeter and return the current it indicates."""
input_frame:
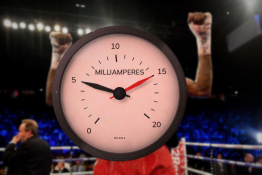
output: {"value": 5, "unit": "mA"}
